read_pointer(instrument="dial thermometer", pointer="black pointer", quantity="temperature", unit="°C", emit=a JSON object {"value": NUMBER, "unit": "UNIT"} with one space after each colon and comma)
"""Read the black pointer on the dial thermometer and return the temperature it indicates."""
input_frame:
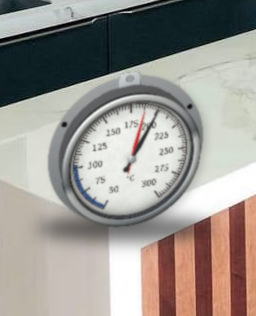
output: {"value": 200, "unit": "°C"}
